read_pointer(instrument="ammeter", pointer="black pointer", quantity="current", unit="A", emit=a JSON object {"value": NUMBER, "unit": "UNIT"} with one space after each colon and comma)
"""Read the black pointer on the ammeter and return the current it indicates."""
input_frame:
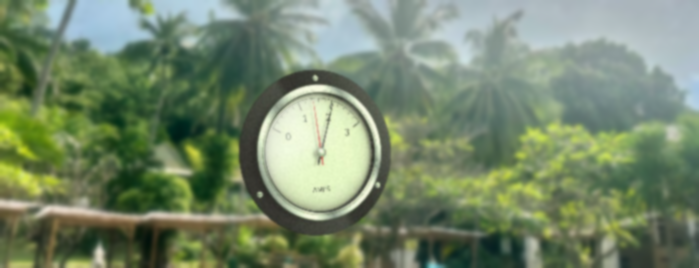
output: {"value": 2, "unit": "A"}
